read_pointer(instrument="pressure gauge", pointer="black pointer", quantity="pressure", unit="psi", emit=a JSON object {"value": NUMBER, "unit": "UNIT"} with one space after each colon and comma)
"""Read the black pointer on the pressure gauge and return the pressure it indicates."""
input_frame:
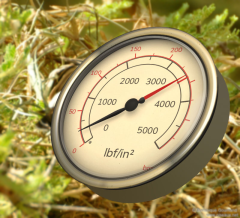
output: {"value": 250, "unit": "psi"}
